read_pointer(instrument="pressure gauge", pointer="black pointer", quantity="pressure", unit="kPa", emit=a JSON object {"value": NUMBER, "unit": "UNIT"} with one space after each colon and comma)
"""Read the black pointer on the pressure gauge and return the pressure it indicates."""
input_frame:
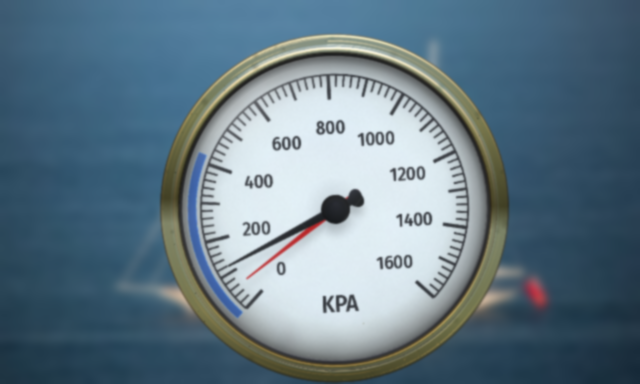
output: {"value": 120, "unit": "kPa"}
